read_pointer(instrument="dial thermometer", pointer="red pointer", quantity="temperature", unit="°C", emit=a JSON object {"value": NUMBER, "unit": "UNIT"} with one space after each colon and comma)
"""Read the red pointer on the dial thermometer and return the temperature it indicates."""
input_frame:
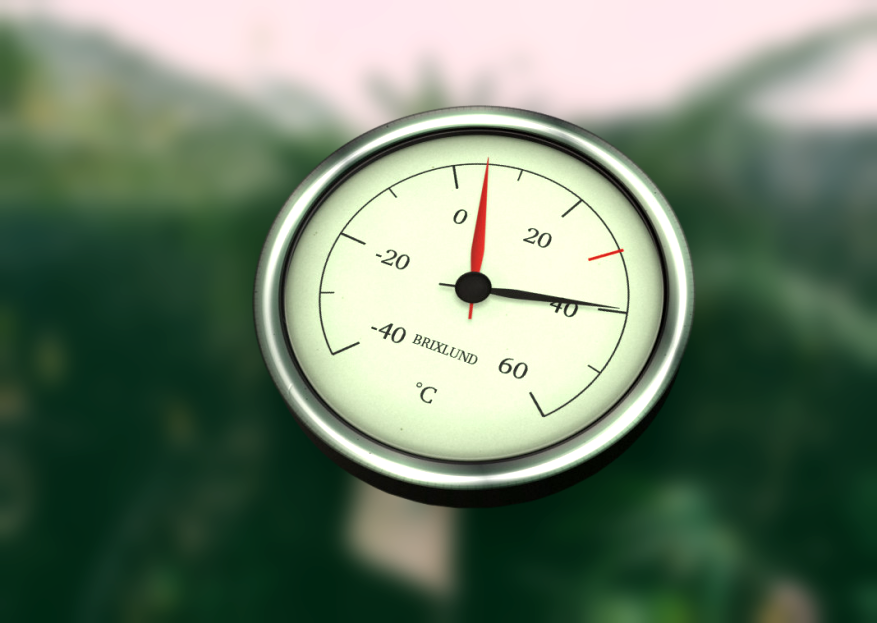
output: {"value": 5, "unit": "°C"}
